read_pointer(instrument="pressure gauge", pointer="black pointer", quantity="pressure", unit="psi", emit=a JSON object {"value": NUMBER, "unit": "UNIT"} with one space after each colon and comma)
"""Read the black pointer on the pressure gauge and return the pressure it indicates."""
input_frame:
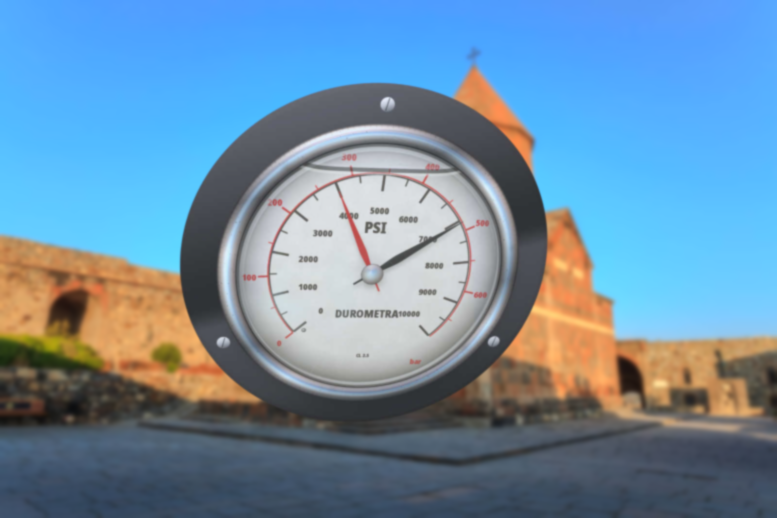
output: {"value": 7000, "unit": "psi"}
